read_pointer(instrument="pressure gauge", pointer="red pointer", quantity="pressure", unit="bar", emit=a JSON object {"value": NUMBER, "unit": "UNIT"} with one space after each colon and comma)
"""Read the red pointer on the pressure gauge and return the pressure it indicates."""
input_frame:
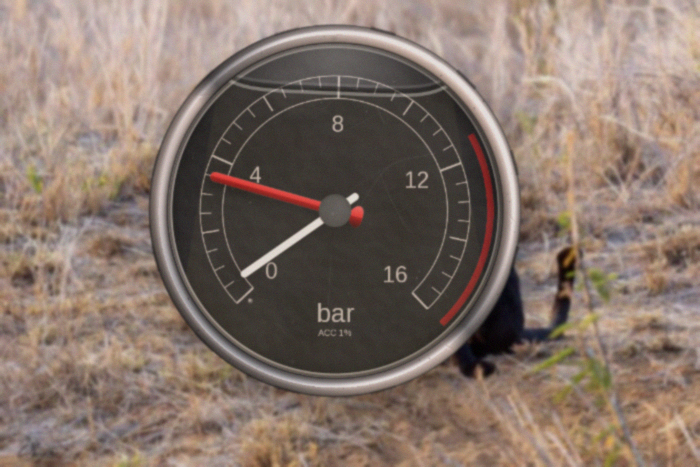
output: {"value": 3.5, "unit": "bar"}
